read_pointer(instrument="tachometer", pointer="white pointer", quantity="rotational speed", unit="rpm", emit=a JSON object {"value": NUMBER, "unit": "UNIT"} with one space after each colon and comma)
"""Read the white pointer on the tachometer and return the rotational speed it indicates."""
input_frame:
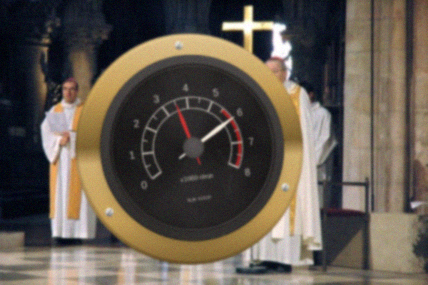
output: {"value": 6000, "unit": "rpm"}
